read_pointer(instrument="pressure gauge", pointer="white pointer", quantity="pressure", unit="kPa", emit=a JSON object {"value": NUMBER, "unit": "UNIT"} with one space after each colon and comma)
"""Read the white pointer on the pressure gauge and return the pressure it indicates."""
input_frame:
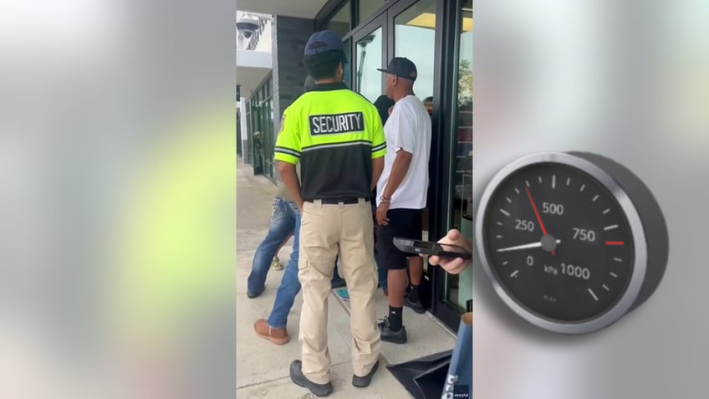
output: {"value": 100, "unit": "kPa"}
